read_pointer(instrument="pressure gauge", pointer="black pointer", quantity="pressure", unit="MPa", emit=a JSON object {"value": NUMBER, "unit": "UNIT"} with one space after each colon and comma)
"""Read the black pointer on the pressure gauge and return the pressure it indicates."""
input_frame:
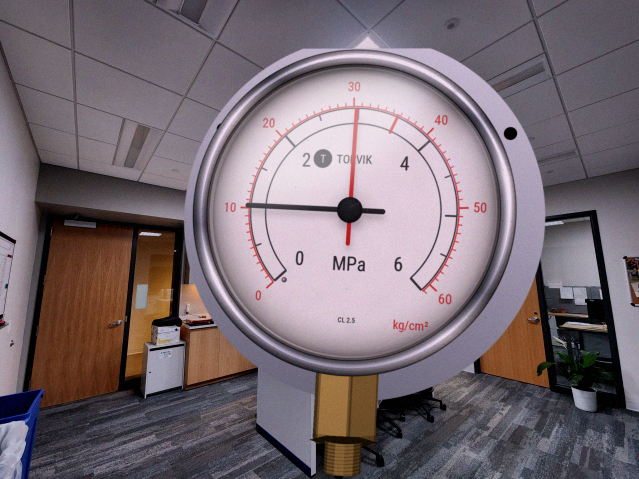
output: {"value": 1, "unit": "MPa"}
